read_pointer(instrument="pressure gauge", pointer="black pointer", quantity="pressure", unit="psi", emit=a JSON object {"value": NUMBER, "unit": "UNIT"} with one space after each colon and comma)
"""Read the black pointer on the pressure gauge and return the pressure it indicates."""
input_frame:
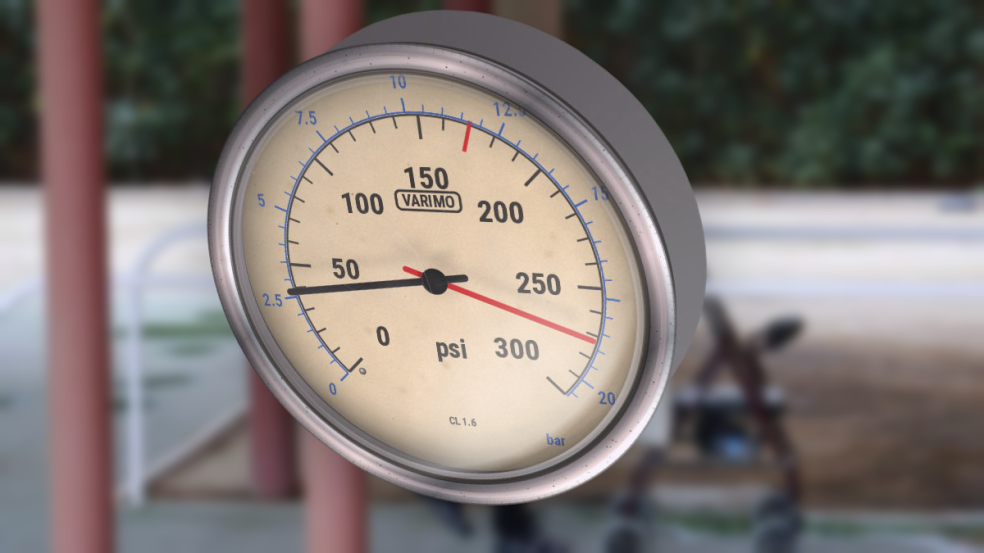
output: {"value": 40, "unit": "psi"}
